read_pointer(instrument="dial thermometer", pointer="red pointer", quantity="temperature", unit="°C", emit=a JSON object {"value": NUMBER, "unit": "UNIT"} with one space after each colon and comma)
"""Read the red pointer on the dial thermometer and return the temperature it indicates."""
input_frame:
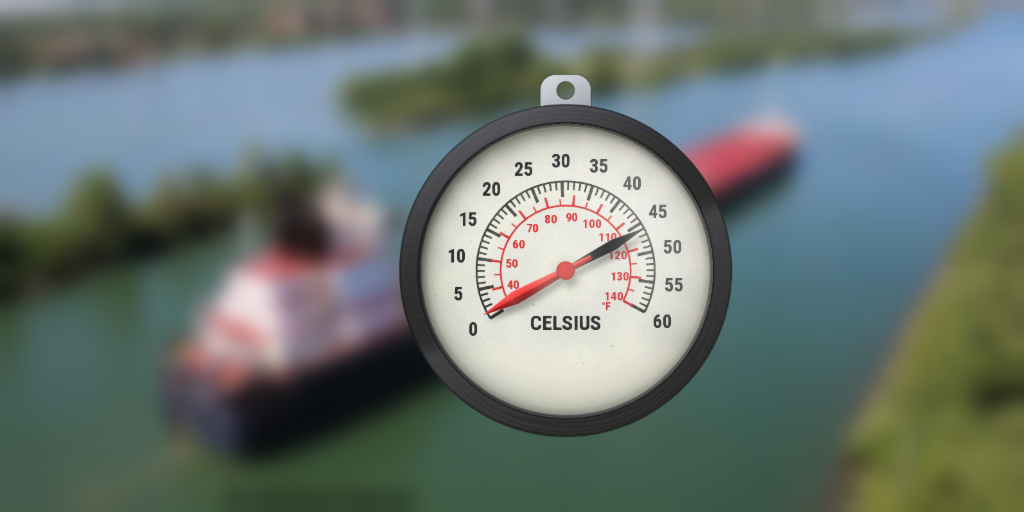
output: {"value": 1, "unit": "°C"}
